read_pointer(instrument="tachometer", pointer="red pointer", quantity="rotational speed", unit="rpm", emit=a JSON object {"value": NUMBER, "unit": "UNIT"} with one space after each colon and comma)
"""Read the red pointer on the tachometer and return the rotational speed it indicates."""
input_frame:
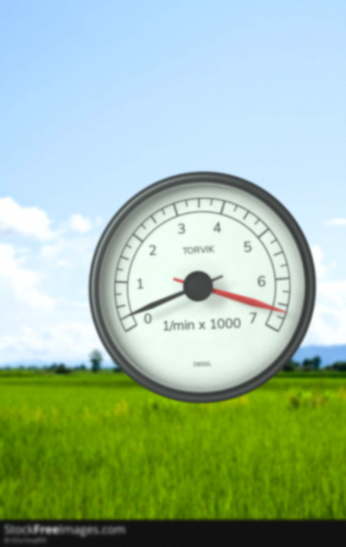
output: {"value": 6625, "unit": "rpm"}
